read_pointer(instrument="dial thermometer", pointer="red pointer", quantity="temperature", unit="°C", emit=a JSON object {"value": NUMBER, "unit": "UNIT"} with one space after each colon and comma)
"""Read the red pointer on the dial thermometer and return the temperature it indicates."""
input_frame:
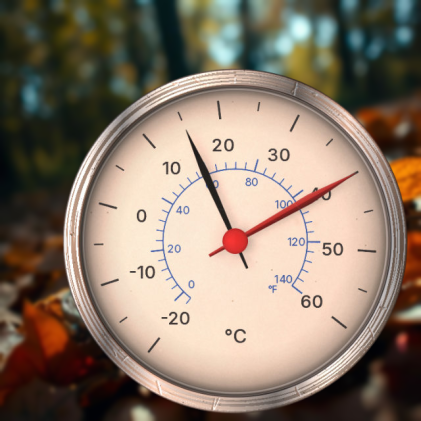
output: {"value": 40, "unit": "°C"}
